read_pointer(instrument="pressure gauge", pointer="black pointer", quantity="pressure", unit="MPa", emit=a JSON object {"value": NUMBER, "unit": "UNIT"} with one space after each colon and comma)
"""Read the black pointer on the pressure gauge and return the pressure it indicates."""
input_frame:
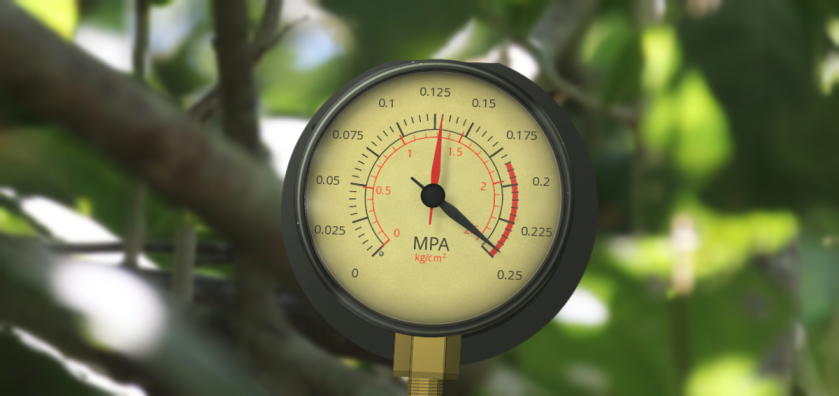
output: {"value": 0.245, "unit": "MPa"}
